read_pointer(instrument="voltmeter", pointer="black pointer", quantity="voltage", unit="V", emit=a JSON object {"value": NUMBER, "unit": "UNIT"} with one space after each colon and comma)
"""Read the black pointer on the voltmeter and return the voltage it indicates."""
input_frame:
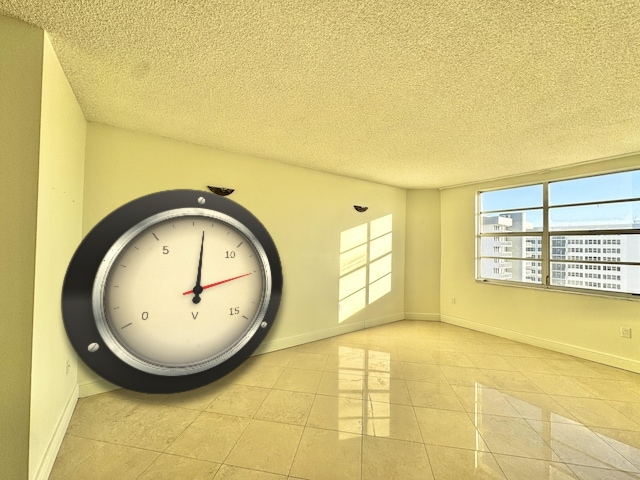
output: {"value": 7.5, "unit": "V"}
